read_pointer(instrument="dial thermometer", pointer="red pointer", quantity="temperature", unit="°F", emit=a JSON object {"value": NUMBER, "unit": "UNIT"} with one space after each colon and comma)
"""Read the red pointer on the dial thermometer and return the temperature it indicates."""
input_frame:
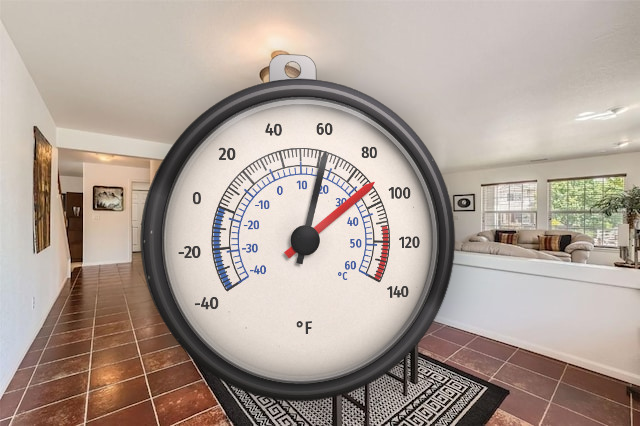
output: {"value": 90, "unit": "°F"}
